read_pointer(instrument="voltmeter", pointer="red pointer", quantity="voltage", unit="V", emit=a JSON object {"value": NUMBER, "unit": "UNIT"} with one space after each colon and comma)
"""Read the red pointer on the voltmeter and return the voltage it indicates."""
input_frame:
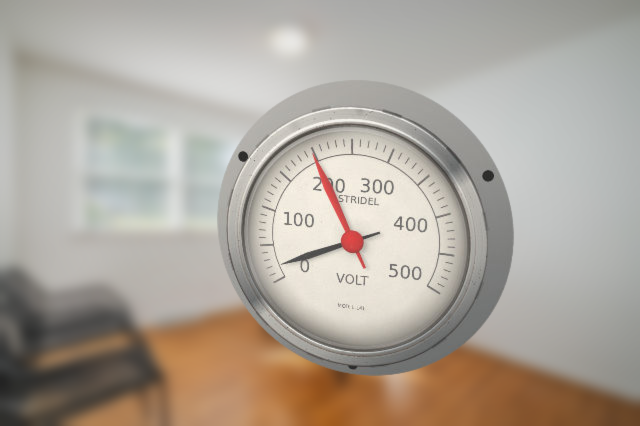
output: {"value": 200, "unit": "V"}
